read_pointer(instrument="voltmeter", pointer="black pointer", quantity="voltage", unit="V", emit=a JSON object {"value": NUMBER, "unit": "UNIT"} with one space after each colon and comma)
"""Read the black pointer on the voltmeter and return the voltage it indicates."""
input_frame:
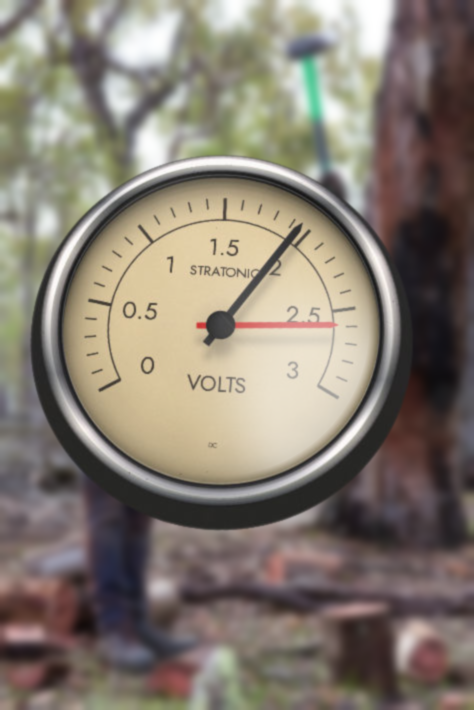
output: {"value": 1.95, "unit": "V"}
